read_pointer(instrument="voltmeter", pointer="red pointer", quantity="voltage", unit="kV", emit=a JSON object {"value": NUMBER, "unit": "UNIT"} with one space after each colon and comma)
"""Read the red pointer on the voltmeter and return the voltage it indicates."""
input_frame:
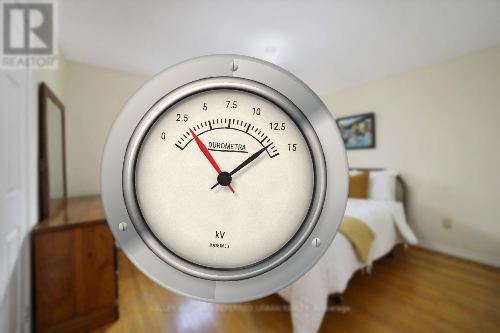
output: {"value": 2.5, "unit": "kV"}
